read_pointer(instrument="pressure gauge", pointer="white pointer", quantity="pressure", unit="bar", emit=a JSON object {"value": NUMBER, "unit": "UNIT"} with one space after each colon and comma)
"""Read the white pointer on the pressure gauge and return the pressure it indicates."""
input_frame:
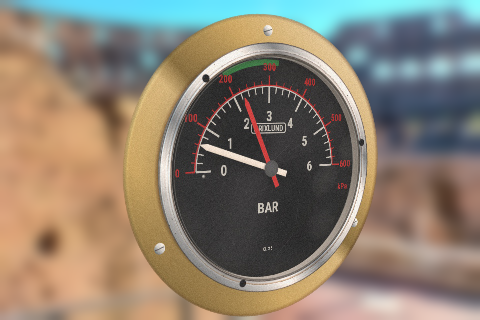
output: {"value": 0.6, "unit": "bar"}
